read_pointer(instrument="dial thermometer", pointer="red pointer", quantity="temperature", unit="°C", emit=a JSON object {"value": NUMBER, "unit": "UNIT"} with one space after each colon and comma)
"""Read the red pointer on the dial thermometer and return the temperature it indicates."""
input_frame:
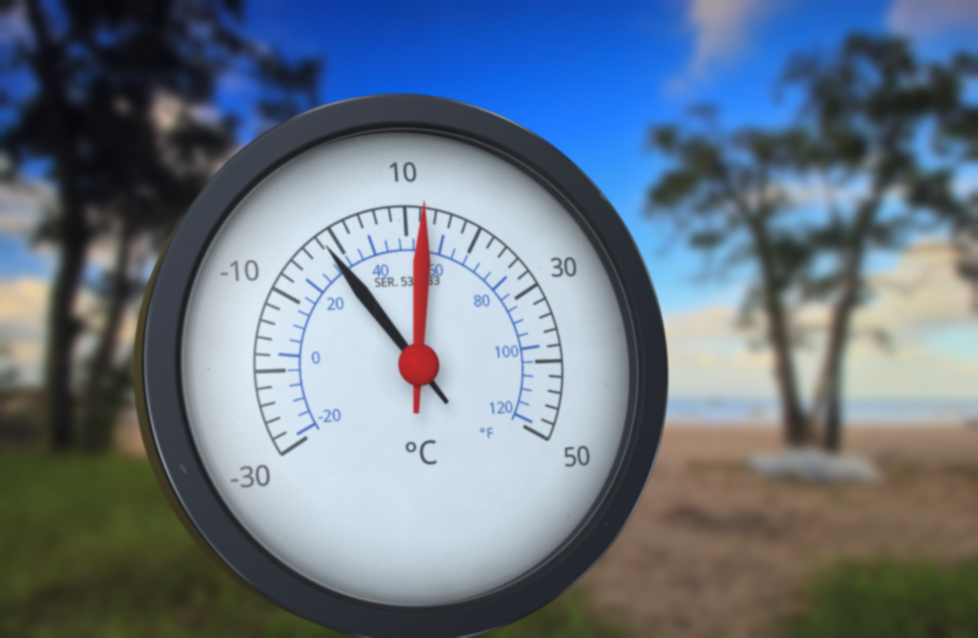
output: {"value": 12, "unit": "°C"}
